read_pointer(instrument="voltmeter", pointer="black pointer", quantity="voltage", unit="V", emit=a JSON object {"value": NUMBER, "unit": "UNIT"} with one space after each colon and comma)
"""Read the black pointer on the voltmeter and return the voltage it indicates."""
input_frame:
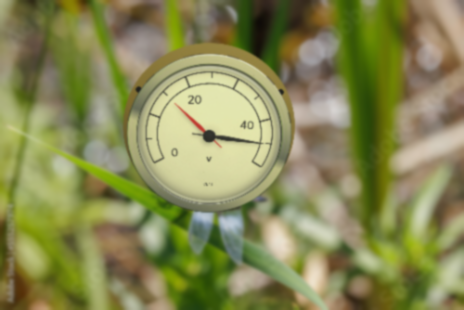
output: {"value": 45, "unit": "V"}
